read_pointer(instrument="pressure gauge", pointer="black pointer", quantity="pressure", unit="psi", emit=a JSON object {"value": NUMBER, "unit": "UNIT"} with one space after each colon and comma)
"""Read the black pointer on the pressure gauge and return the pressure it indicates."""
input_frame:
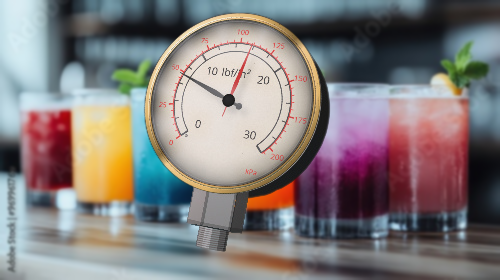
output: {"value": 7, "unit": "psi"}
